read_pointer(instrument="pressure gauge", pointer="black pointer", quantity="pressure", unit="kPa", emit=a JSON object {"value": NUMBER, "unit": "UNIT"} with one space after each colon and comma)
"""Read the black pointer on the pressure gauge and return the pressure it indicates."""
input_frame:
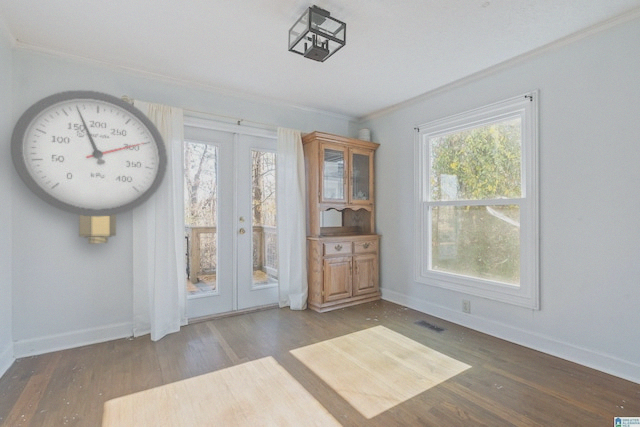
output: {"value": 170, "unit": "kPa"}
